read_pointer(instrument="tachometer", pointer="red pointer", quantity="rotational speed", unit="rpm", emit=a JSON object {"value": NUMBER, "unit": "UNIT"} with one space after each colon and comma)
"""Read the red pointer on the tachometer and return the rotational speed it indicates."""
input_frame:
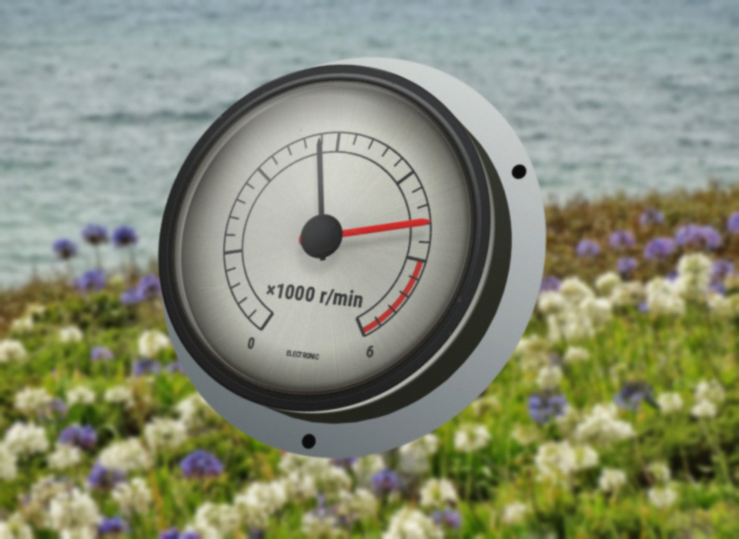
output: {"value": 4600, "unit": "rpm"}
